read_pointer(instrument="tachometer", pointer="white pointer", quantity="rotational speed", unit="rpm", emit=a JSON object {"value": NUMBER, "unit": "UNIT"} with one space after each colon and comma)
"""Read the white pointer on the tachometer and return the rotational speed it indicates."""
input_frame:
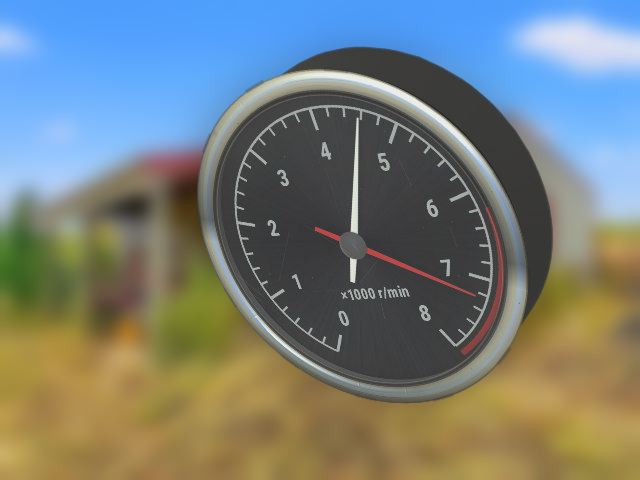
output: {"value": 4600, "unit": "rpm"}
